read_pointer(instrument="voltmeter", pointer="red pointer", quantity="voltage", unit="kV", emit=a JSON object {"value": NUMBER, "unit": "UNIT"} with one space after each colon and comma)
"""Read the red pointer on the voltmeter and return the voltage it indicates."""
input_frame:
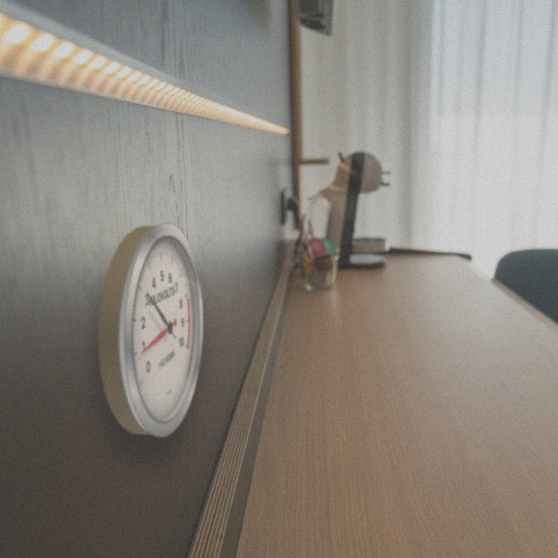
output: {"value": 1, "unit": "kV"}
